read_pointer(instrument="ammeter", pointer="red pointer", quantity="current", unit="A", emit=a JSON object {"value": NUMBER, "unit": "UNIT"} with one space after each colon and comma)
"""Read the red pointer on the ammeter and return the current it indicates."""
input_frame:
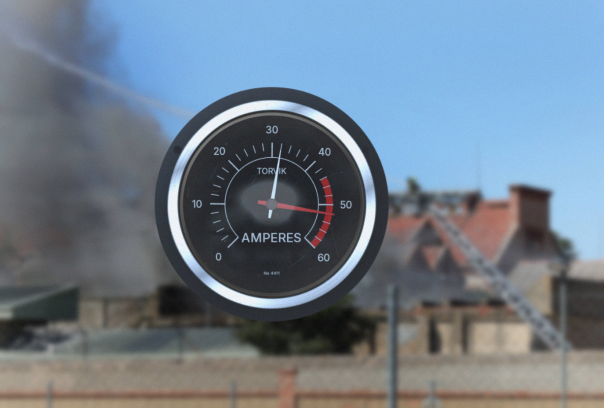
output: {"value": 52, "unit": "A"}
